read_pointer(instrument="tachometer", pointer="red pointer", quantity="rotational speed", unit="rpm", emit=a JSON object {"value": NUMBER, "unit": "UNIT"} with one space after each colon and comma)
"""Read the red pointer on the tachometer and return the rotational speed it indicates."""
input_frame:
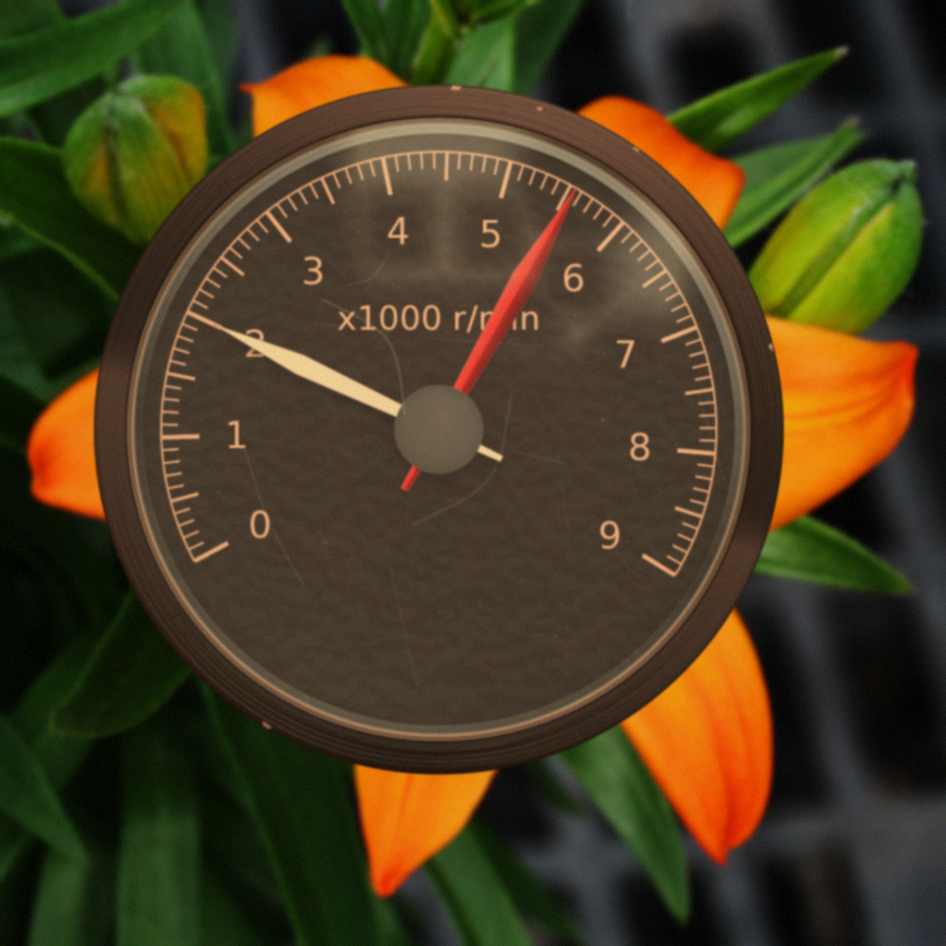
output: {"value": 5550, "unit": "rpm"}
